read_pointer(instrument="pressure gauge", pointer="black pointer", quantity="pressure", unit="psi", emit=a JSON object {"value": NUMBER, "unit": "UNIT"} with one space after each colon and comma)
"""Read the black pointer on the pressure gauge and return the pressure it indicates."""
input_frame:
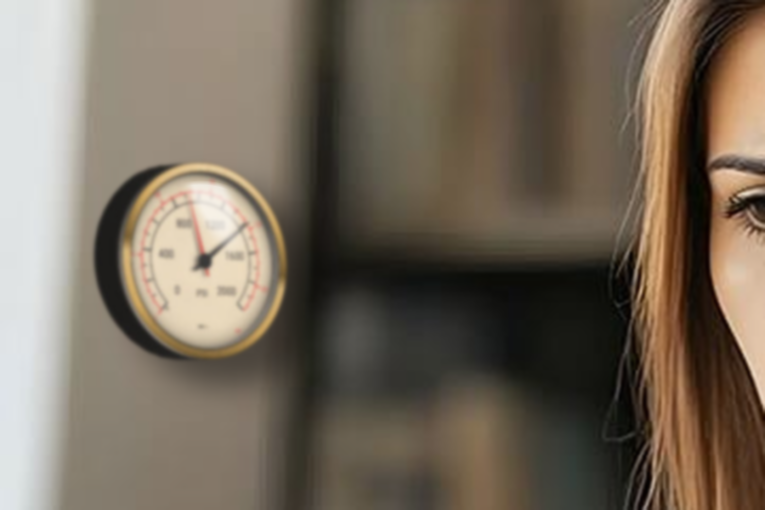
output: {"value": 1400, "unit": "psi"}
